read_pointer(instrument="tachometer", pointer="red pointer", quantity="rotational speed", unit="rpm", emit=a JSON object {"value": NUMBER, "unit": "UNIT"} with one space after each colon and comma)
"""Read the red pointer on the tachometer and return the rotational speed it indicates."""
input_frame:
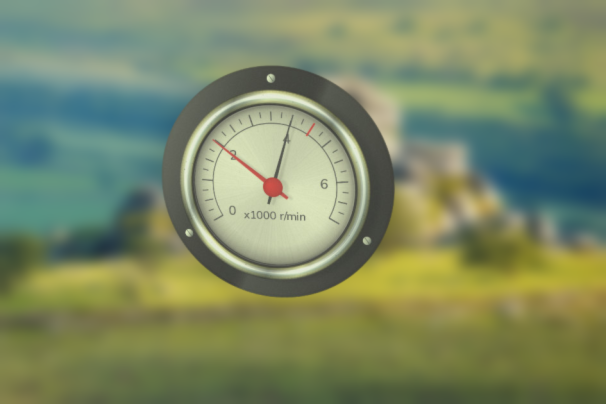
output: {"value": 2000, "unit": "rpm"}
